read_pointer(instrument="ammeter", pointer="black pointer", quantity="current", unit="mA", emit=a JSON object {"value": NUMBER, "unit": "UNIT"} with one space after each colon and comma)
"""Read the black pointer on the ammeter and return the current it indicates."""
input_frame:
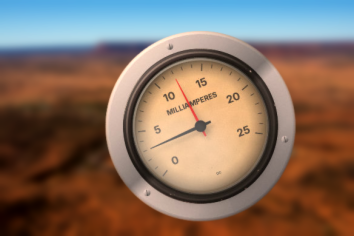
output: {"value": 3, "unit": "mA"}
